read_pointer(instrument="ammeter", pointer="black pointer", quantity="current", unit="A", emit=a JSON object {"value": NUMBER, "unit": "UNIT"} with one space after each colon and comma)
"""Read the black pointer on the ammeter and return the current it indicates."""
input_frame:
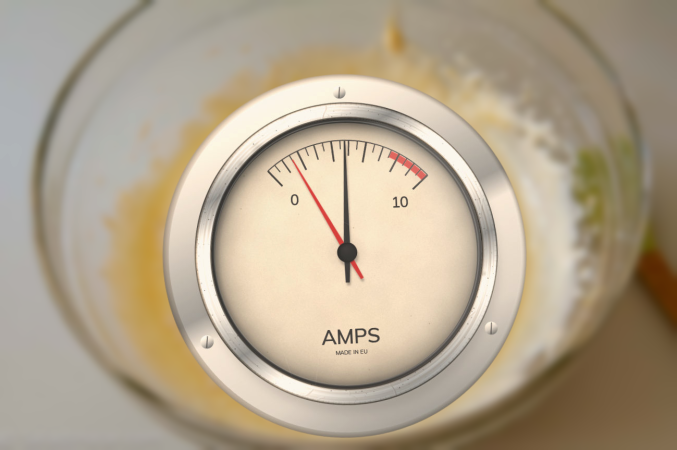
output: {"value": 4.75, "unit": "A"}
